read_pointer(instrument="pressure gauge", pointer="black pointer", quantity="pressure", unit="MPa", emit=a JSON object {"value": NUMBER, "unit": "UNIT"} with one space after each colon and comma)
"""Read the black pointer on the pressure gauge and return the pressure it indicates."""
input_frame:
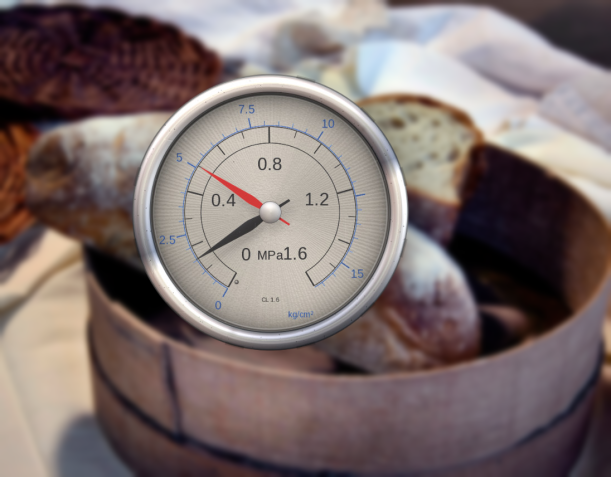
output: {"value": 0.15, "unit": "MPa"}
